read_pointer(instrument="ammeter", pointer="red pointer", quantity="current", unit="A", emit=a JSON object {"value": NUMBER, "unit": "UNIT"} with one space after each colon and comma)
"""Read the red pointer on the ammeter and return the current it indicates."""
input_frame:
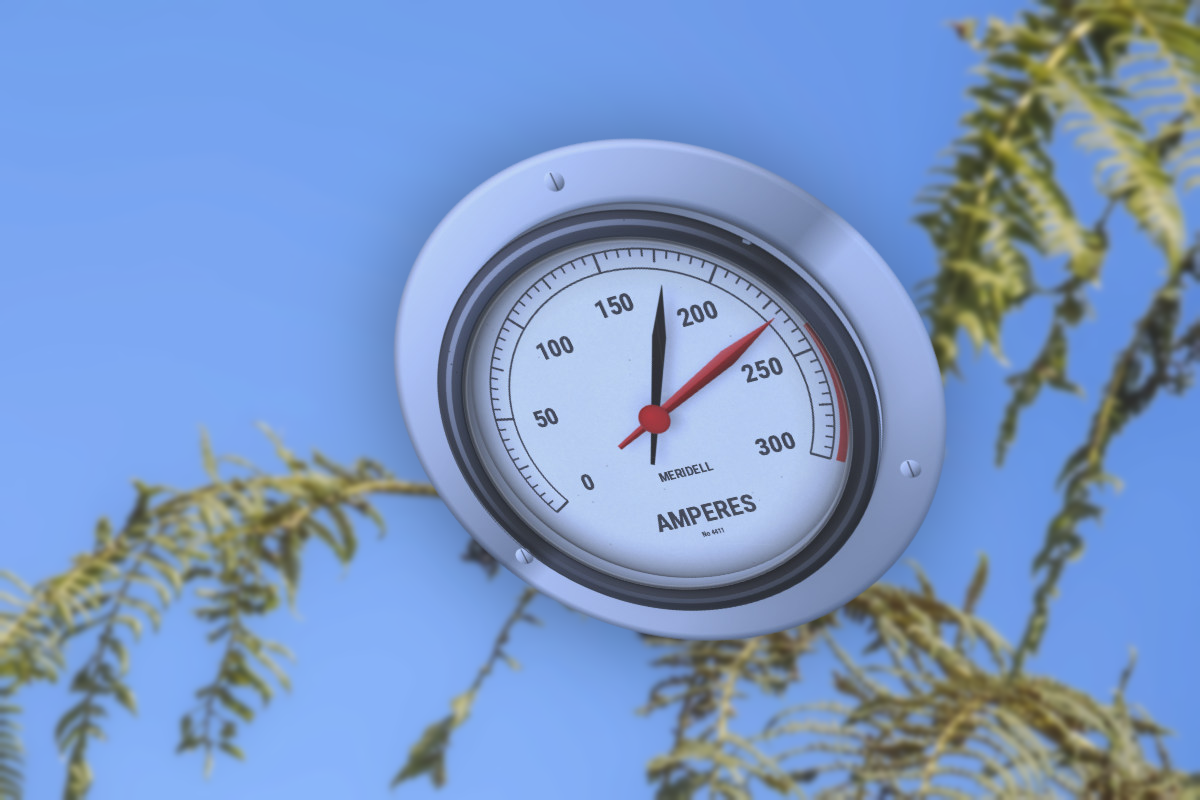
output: {"value": 230, "unit": "A"}
